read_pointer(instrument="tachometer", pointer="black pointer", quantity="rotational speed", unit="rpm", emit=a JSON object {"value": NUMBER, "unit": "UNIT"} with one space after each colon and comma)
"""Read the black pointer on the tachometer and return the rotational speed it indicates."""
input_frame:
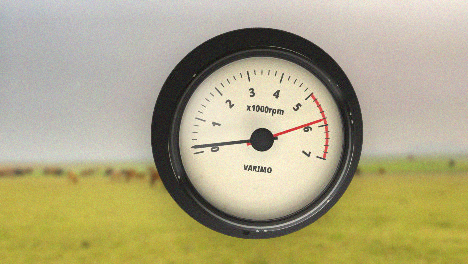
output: {"value": 200, "unit": "rpm"}
